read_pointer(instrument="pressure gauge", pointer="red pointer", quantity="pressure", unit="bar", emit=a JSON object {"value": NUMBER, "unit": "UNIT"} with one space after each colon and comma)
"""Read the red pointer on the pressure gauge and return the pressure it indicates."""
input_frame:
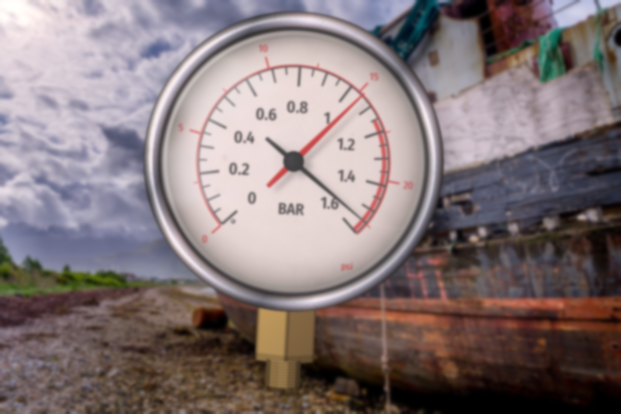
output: {"value": 1.05, "unit": "bar"}
